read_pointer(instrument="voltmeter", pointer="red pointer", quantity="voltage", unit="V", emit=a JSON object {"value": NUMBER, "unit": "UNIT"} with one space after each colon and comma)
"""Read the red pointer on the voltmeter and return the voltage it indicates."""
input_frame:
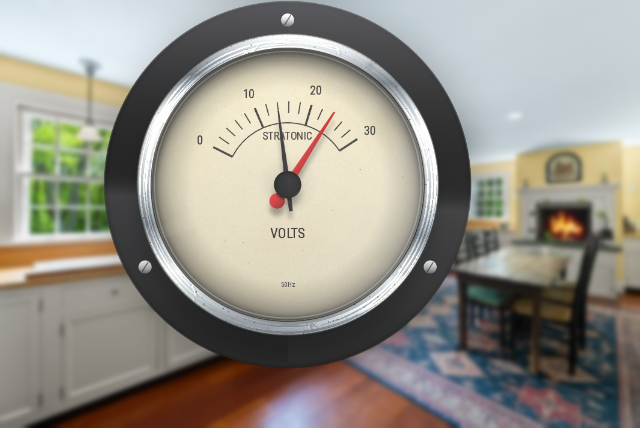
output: {"value": 24, "unit": "V"}
